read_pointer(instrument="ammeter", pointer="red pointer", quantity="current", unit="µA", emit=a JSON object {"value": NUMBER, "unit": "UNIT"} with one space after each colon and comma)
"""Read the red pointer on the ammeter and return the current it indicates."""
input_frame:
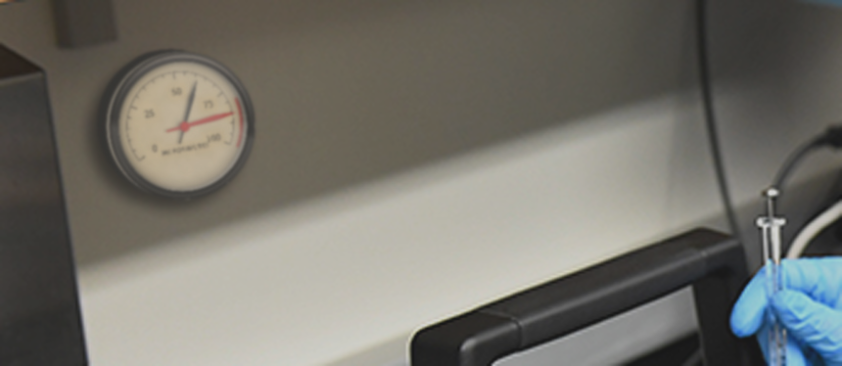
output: {"value": 85, "unit": "µA"}
